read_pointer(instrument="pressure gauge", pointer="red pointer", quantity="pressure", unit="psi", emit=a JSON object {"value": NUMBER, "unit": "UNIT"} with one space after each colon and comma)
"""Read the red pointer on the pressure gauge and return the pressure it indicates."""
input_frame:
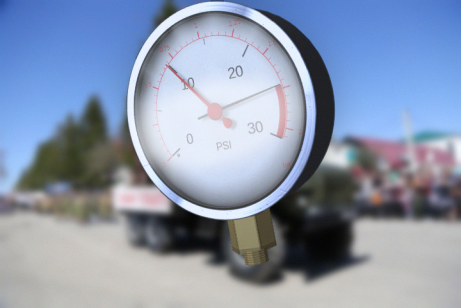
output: {"value": 10, "unit": "psi"}
